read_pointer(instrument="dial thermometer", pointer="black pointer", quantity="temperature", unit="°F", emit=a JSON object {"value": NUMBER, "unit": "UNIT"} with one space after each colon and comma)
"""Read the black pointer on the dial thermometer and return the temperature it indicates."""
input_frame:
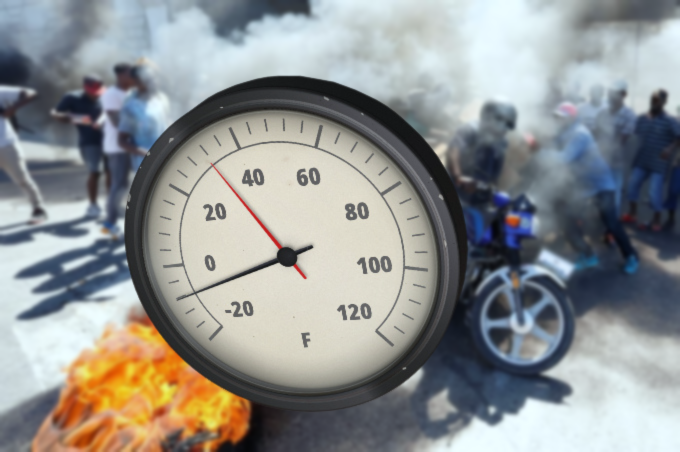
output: {"value": -8, "unit": "°F"}
